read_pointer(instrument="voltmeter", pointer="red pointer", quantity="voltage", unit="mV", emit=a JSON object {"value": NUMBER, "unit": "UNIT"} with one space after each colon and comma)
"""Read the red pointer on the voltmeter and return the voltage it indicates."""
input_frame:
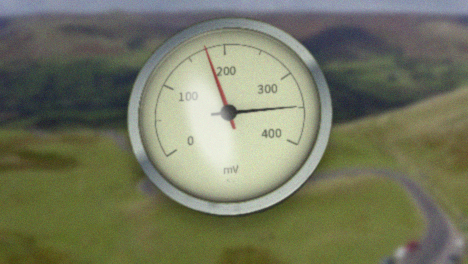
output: {"value": 175, "unit": "mV"}
